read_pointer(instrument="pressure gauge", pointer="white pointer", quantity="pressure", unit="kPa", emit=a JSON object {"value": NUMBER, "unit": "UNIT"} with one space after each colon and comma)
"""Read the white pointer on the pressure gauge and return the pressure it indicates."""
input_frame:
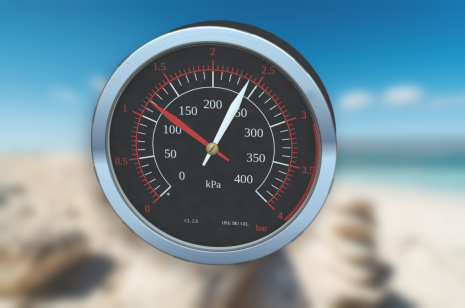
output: {"value": 240, "unit": "kPa"}
